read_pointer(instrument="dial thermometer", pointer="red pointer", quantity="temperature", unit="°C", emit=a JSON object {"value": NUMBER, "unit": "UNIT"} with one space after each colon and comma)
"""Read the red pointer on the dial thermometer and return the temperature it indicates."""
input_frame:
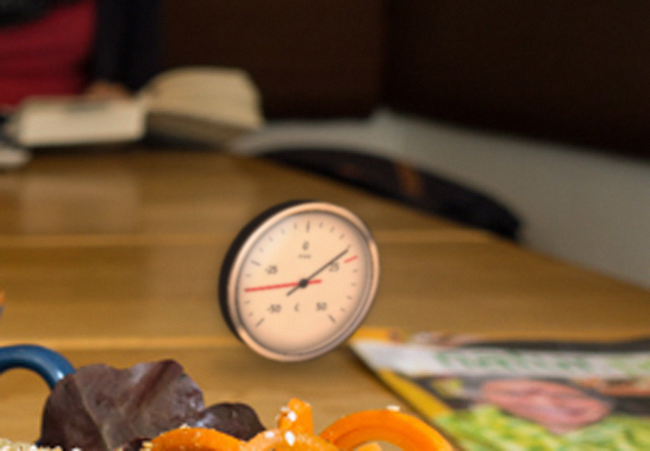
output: {"value": -35, "unit": "°C"}
